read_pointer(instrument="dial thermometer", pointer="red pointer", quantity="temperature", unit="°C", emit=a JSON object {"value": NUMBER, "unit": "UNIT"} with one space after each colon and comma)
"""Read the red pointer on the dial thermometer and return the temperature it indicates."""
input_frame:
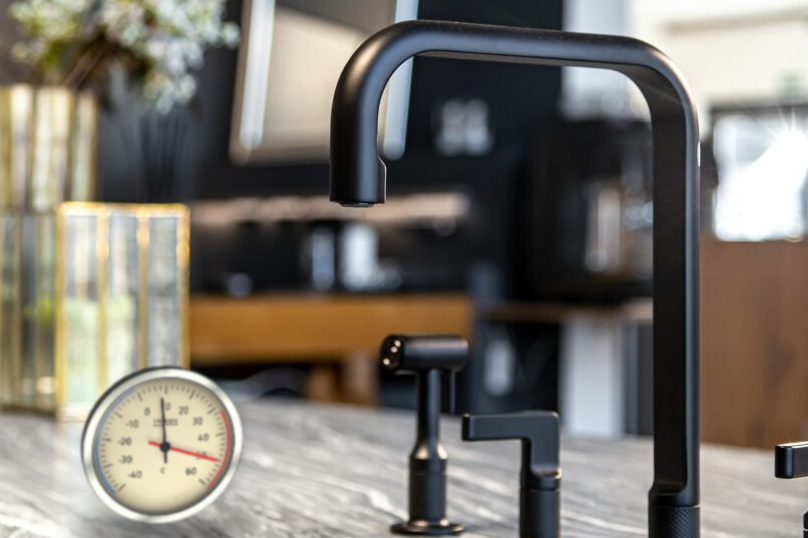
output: {"value": 50, "unit": "°C"}
